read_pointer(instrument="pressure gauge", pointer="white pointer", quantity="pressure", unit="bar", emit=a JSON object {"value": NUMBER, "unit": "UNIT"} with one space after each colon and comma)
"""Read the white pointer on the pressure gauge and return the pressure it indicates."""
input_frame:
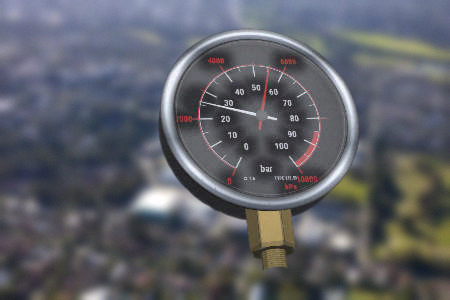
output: {"value": 25, "unit": "bar"}
